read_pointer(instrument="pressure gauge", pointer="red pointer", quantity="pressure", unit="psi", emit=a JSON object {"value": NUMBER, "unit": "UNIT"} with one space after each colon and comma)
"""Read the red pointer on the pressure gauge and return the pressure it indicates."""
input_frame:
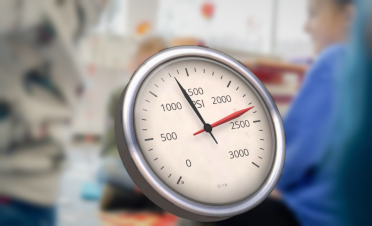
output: {"value": 2350, "unit": "psi"}
